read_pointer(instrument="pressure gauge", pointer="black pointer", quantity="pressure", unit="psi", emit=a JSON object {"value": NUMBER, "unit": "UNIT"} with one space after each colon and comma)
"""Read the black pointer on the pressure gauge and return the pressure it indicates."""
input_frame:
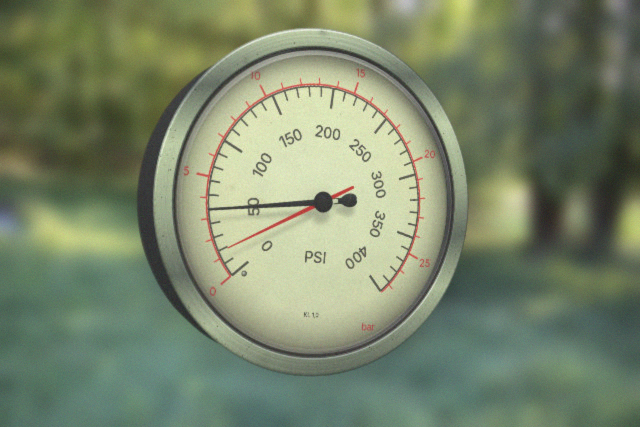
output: {"value": 50, "unit": "psi"}
